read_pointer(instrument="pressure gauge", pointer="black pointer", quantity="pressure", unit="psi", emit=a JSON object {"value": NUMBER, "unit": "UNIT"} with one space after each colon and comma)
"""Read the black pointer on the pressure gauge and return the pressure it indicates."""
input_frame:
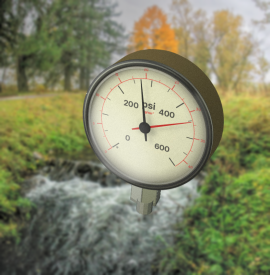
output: {"value": 275, "unit": "psi"}
